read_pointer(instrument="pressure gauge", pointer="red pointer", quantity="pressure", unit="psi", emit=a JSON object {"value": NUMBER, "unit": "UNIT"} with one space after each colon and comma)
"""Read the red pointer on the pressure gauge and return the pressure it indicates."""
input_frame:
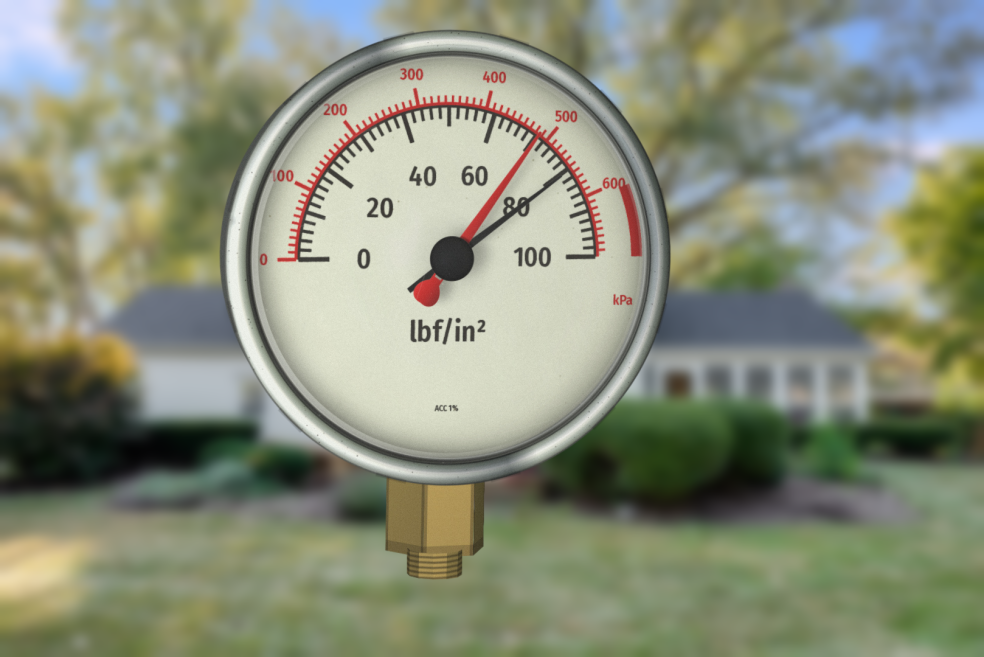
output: {"value": 70, "unit": "psi"}
